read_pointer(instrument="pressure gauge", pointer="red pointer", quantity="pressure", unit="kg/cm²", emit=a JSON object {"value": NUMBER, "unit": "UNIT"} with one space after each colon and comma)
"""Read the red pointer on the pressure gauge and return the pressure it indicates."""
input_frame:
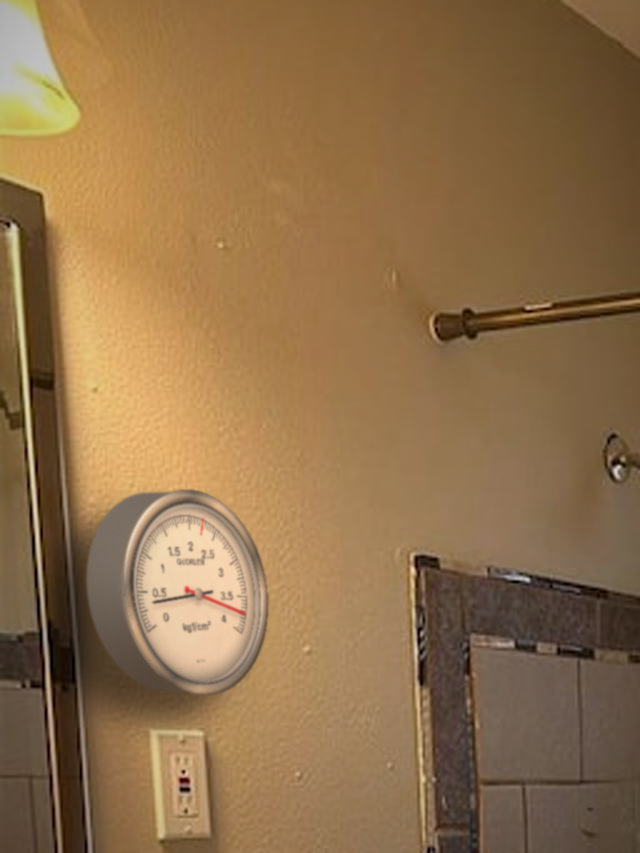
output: {"value": 3.75, "unit": "kg/cm²"}
